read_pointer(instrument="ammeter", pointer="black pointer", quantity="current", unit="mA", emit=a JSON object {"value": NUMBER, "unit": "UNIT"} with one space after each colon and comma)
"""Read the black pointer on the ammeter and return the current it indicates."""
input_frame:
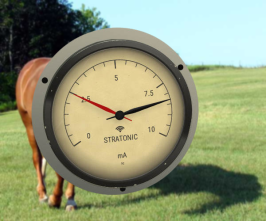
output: {"value": 8.25, "unit": "mA"}
